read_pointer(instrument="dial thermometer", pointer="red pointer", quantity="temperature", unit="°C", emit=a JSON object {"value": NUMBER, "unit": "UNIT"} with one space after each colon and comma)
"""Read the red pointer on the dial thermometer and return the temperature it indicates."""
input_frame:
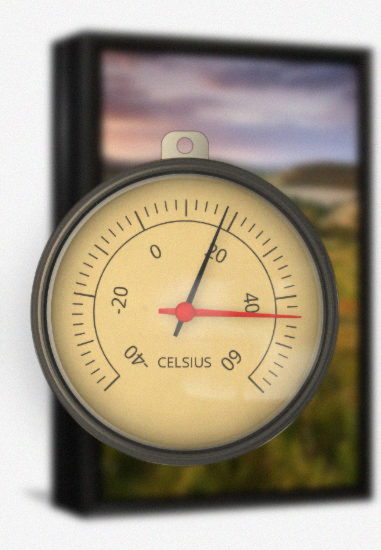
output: {"value": 44, "unit": "°C"}
